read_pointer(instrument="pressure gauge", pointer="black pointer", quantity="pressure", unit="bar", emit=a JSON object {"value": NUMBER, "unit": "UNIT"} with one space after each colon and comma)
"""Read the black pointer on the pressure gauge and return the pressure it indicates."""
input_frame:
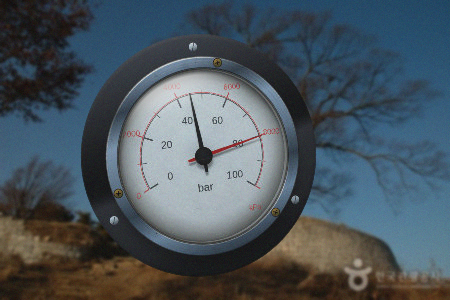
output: {"value": 45, "unit": "bar"}
